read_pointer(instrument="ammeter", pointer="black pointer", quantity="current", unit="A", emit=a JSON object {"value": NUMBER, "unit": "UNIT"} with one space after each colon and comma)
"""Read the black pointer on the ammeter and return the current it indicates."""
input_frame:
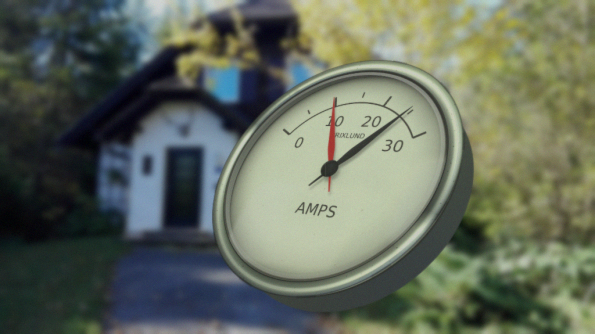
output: {"value": 25, "unit": "A"}
